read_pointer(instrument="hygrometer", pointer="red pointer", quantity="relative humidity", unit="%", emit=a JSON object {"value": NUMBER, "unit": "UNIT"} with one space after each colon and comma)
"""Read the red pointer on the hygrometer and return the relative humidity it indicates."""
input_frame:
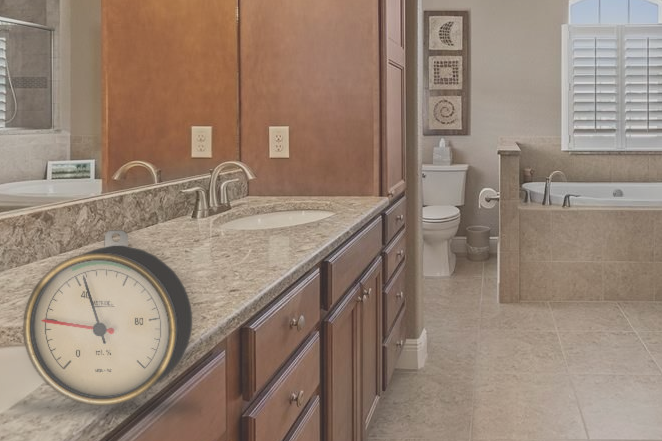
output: {"value": 20, "unit": "%"}
